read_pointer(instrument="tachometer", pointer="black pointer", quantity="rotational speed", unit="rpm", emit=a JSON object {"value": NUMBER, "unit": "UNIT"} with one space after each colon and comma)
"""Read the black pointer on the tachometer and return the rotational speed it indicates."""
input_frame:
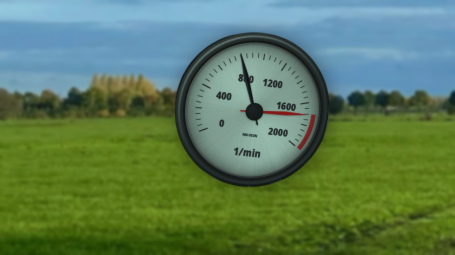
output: {"value": 800, "unit": "rpm"}
